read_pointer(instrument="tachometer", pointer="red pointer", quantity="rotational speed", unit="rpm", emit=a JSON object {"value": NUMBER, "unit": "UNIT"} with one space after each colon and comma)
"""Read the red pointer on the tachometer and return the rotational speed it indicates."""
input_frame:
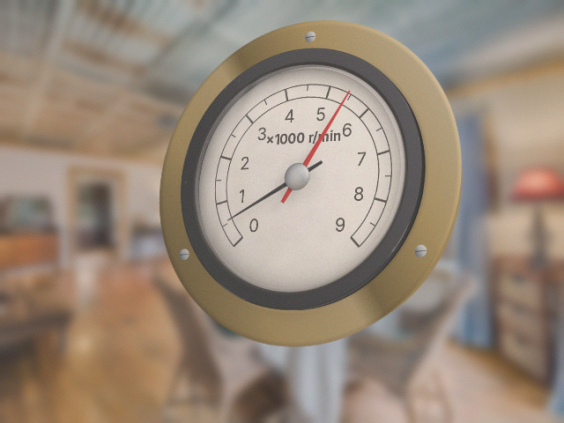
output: {"value": 5500, "unit": "rpm"}
